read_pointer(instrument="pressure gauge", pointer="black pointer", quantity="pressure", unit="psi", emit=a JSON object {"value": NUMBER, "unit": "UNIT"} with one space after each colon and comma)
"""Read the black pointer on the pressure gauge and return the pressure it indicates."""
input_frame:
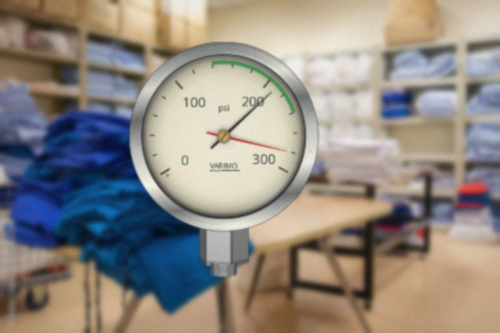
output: {"value": 210, "unit": "psi"}
